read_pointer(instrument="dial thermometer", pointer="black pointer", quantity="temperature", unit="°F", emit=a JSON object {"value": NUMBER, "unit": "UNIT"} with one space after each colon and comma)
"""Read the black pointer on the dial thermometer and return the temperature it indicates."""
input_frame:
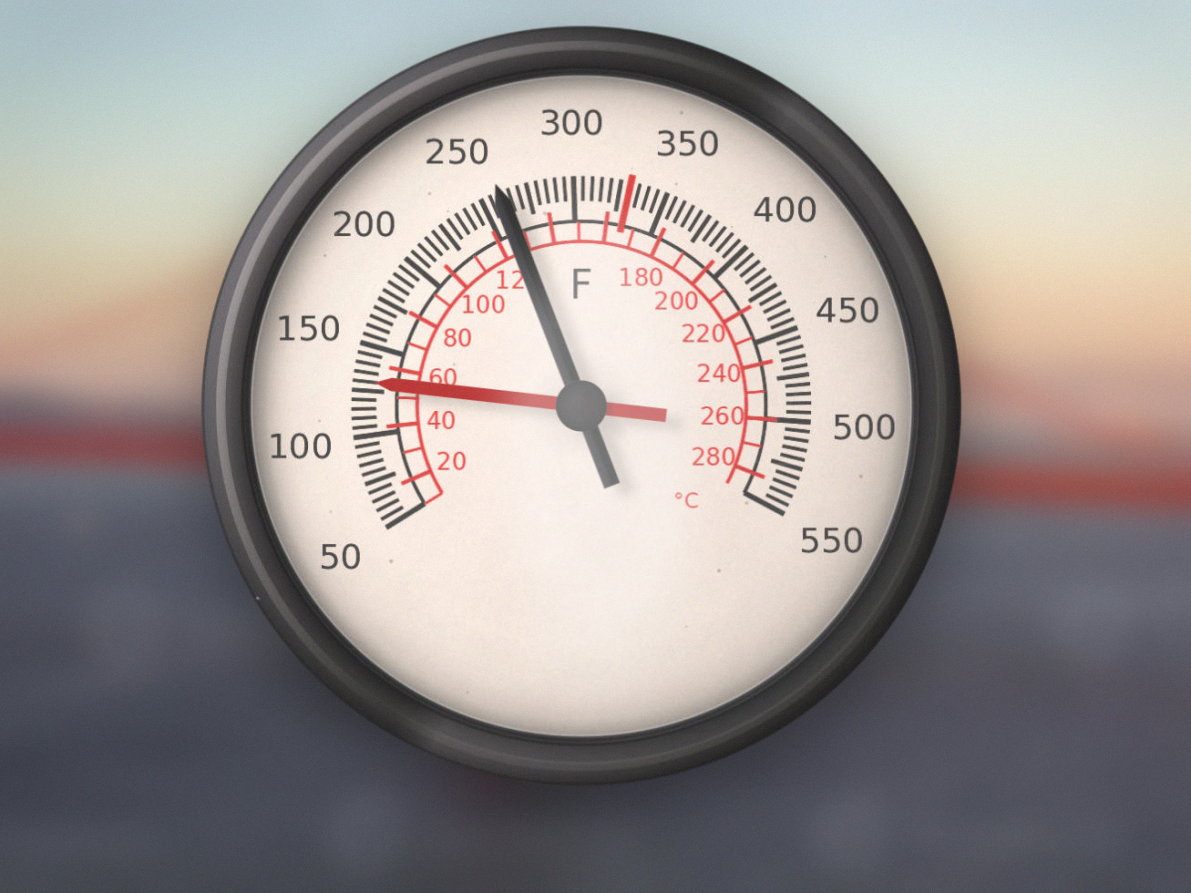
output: {"value": 260, "unit": "°F"}
